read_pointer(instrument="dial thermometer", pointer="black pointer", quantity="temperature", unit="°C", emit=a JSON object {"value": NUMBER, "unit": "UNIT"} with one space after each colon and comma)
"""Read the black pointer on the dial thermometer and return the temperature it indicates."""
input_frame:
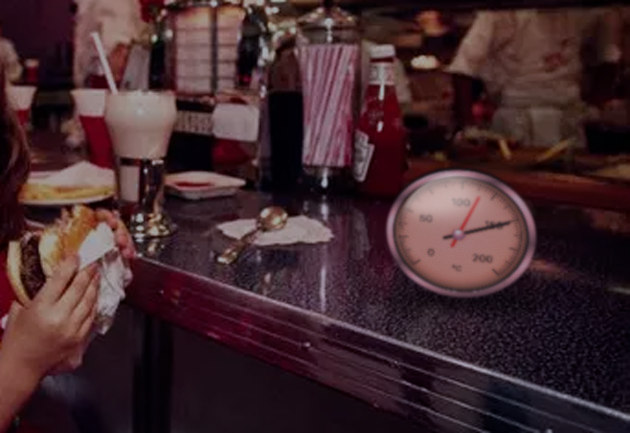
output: {"value": 150, "unit": "°C"}
